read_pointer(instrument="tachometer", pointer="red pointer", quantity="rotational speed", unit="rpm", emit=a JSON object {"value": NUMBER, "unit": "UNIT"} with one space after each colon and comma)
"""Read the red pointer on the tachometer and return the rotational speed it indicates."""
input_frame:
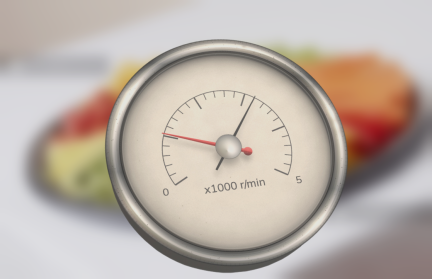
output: {"value": 1000, "unit": "rpm"}
